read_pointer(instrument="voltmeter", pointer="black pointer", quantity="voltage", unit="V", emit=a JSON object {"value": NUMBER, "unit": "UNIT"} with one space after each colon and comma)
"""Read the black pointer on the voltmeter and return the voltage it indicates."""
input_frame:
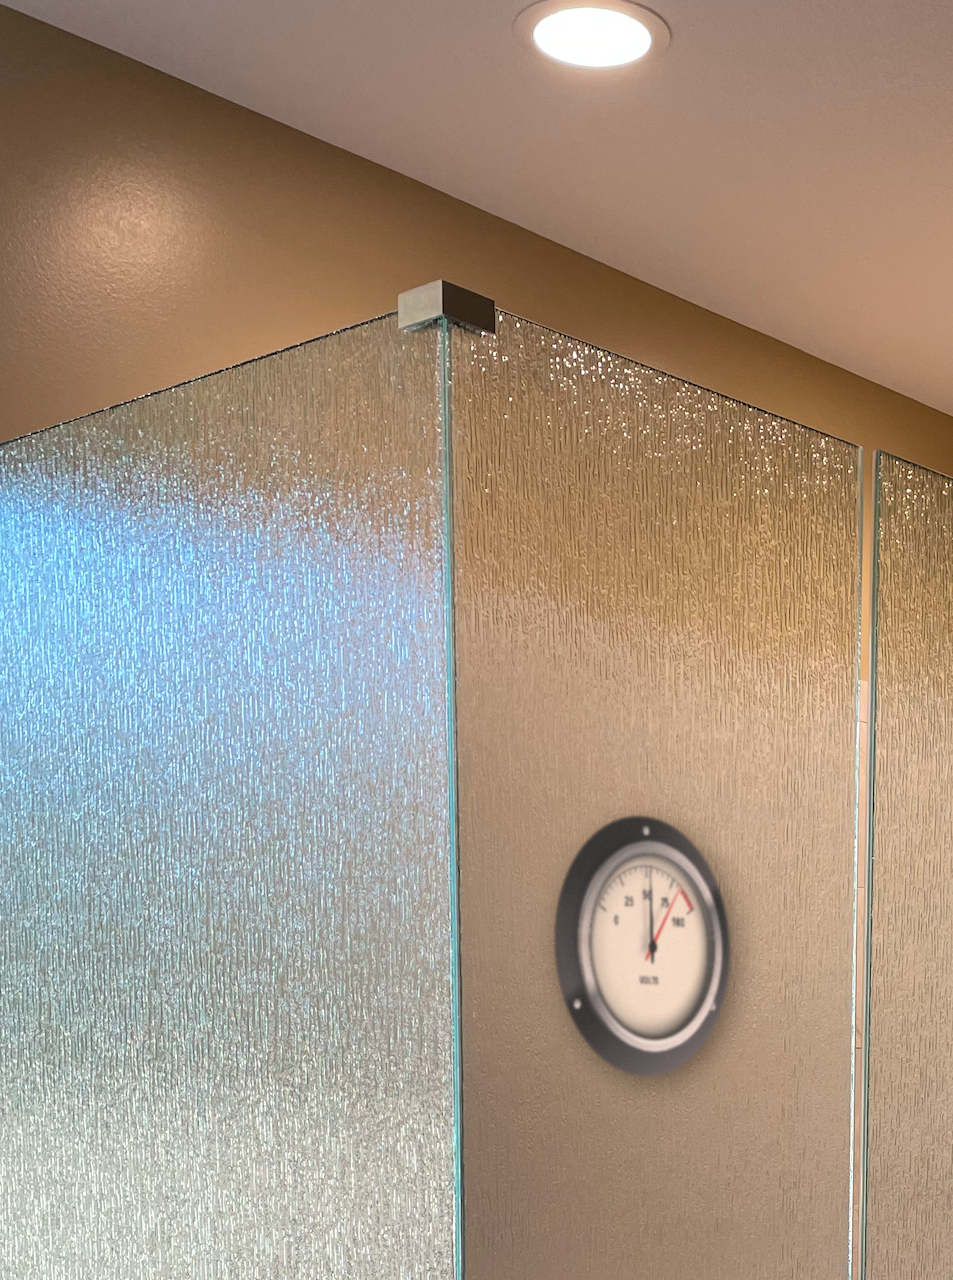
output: {"value": 50, "unit": "V"}
